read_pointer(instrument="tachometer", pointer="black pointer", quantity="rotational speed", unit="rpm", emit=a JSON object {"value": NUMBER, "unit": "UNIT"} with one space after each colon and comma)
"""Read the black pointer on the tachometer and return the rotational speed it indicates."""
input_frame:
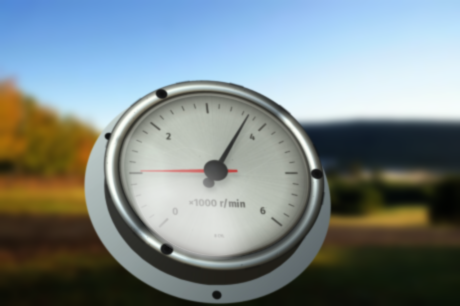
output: {"value": 3700, "unit": "rpm"}
